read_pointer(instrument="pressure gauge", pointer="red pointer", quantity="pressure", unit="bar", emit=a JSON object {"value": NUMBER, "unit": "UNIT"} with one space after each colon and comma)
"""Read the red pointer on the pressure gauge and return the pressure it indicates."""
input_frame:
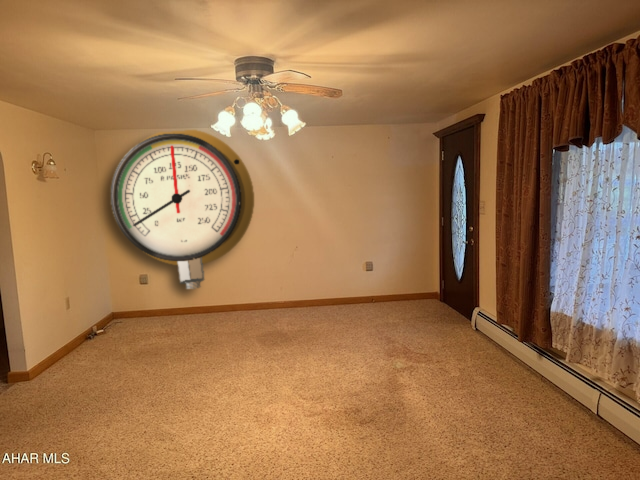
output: {"value": 125, "unit": "bar"}
